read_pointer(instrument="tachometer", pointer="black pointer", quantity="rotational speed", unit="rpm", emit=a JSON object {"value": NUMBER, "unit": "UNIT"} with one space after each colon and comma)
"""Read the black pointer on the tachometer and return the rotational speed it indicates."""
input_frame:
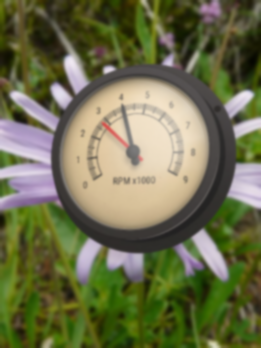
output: {"value": 4000, "unit": "rpm"}
